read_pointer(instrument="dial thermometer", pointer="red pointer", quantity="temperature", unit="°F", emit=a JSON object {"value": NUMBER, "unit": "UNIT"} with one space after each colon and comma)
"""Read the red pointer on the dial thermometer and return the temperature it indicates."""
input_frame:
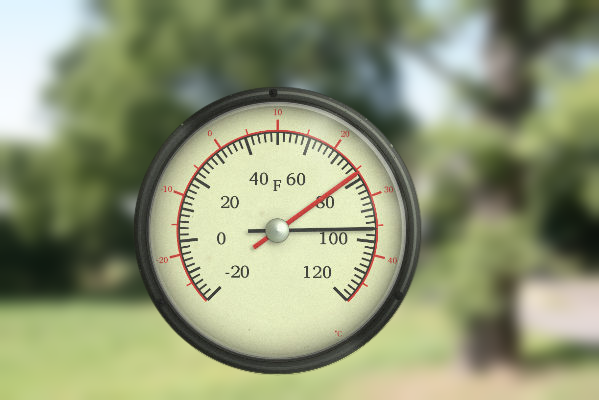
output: {"value": 78, "unit": "°F"}
